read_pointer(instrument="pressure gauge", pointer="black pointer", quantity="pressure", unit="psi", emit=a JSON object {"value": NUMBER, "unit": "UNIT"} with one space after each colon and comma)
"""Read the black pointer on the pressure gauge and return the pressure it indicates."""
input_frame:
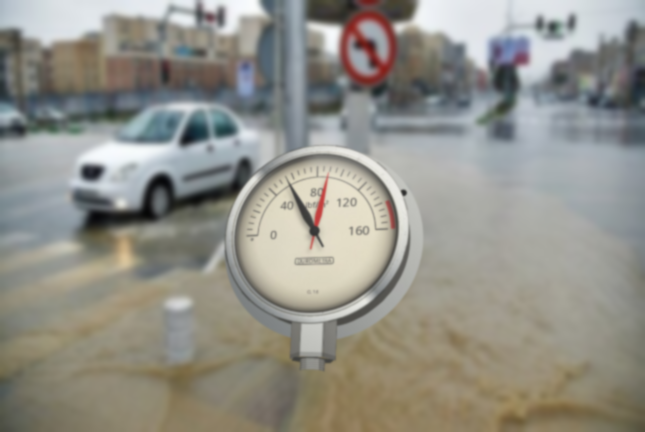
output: {"value": 55, "unit": "psi"}
